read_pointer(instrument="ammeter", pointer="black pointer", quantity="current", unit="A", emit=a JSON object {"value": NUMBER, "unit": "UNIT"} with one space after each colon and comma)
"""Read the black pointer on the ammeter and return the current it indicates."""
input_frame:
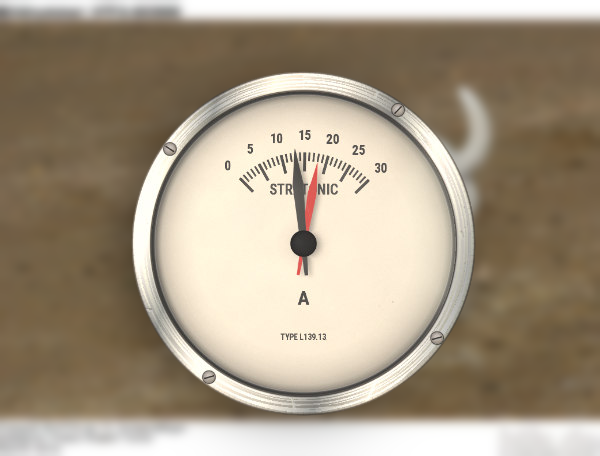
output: {"value": 13, "unit": "A"}
